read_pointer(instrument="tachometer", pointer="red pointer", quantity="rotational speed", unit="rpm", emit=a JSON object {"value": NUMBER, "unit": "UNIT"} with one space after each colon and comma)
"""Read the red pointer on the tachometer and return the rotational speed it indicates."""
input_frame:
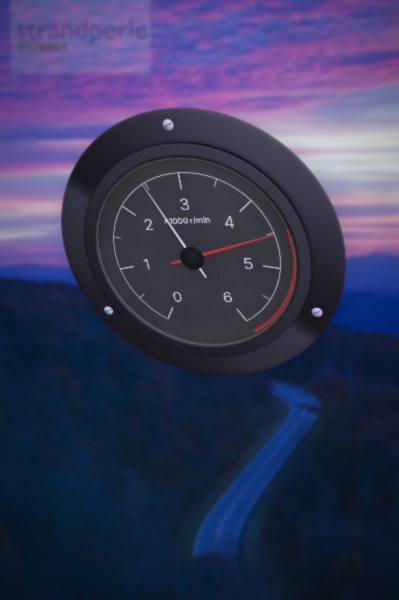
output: {"value": 4500, "unit": "rpm"}
